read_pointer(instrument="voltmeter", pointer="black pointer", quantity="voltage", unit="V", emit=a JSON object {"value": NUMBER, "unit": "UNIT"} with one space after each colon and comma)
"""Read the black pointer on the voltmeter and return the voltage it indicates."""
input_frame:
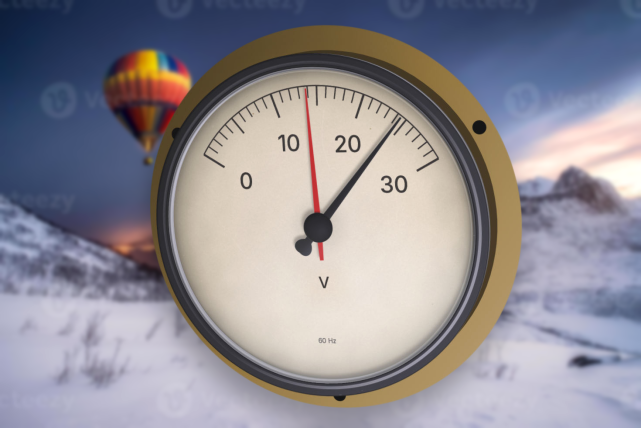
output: {"value": 24.5, "unit": "V"}
